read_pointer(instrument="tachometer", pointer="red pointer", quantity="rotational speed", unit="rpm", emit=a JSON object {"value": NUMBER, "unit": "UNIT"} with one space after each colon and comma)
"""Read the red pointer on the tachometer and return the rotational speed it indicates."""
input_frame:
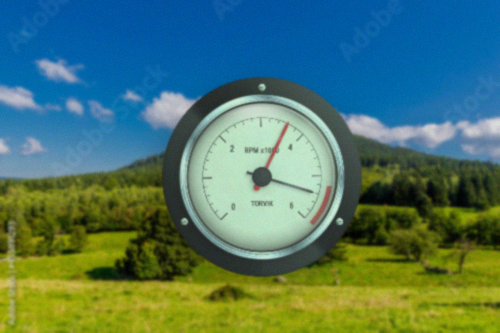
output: {"value": 3600, "unit": "rpm"}
